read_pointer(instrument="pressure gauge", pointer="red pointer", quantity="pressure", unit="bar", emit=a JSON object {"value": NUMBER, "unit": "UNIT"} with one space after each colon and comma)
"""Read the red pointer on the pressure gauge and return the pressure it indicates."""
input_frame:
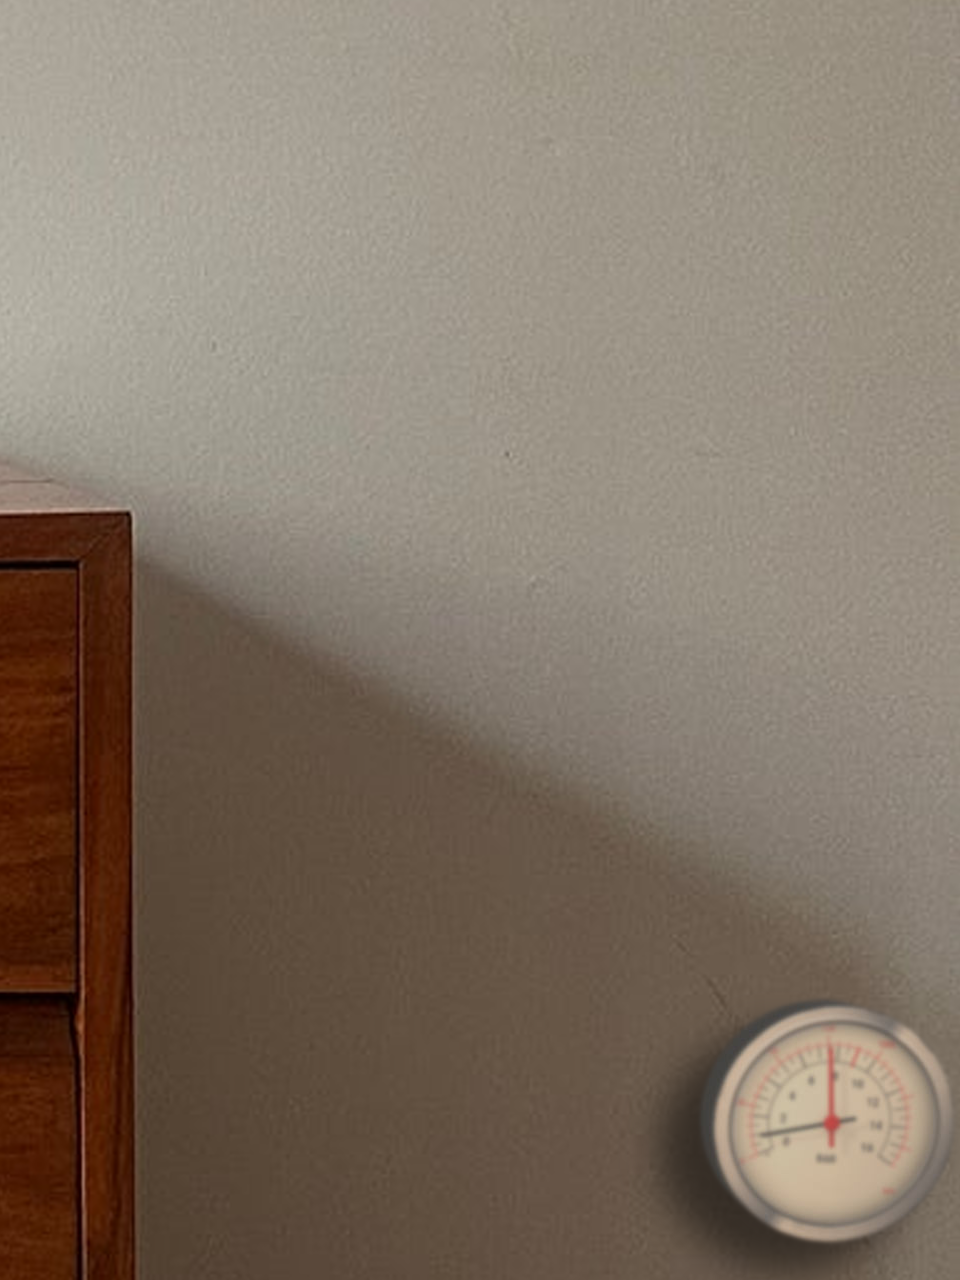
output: {"value": 7.5, "unit": "bar"}
